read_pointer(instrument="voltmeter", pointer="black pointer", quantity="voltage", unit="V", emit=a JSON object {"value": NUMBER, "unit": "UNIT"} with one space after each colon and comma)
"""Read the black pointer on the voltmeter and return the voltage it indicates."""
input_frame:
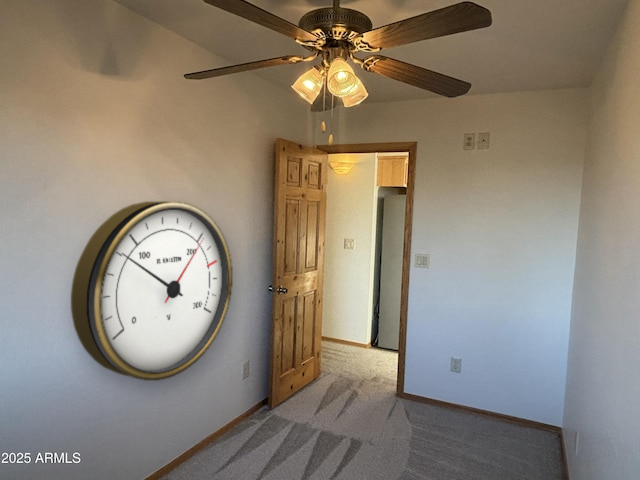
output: {"value": 80, "unit": "V"}
